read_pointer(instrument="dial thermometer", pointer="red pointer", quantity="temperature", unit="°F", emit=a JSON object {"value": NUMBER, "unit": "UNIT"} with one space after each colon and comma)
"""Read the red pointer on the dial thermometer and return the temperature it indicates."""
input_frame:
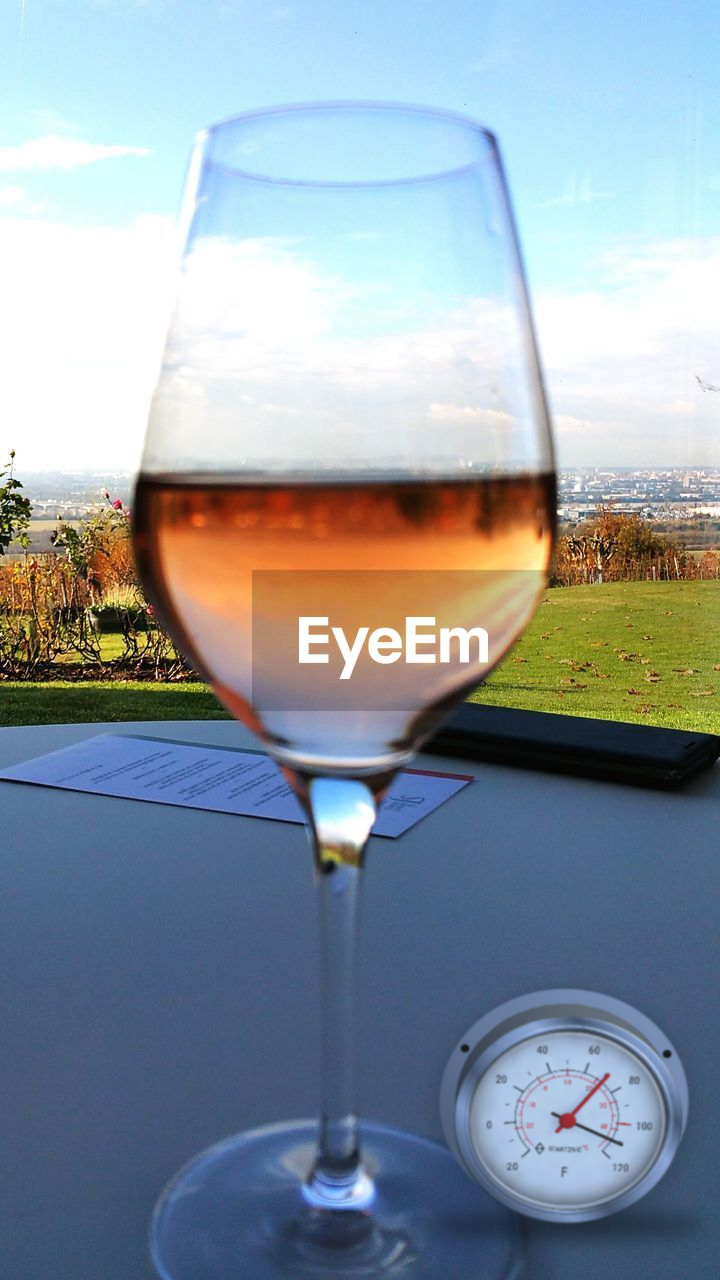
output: {"value": 70, "unit": "°F"}
